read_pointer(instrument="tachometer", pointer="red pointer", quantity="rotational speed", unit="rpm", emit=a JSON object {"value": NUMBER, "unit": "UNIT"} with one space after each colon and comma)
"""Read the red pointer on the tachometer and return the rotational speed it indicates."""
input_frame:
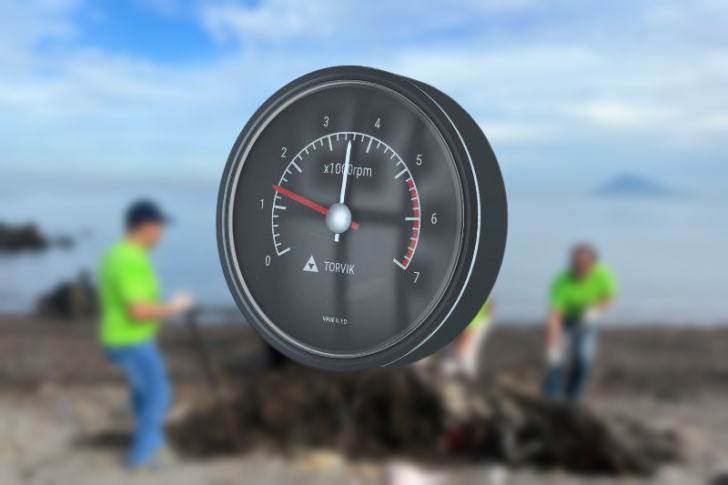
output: {"value": 1400, "unit": "rpm"}
